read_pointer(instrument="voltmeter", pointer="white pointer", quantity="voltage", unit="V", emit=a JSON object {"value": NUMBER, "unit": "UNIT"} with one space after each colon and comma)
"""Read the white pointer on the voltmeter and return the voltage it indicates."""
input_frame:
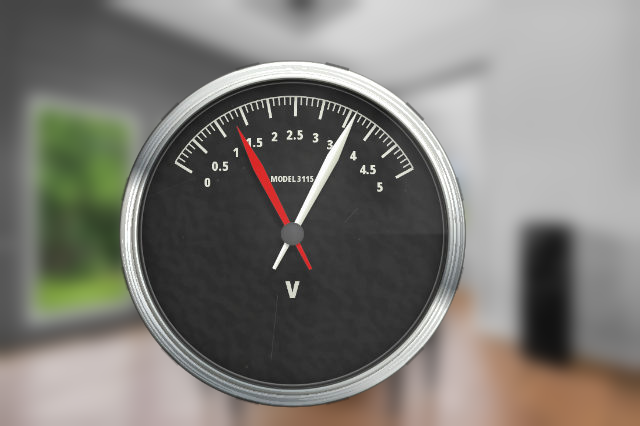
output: {"value": 3.6, "unit": "V"}
